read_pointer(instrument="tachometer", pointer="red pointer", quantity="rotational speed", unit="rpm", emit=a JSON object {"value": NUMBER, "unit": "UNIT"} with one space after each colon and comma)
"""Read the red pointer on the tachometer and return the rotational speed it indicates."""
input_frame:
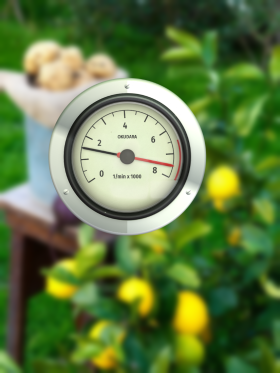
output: {"value": 7500, "unit": "rpm"}
